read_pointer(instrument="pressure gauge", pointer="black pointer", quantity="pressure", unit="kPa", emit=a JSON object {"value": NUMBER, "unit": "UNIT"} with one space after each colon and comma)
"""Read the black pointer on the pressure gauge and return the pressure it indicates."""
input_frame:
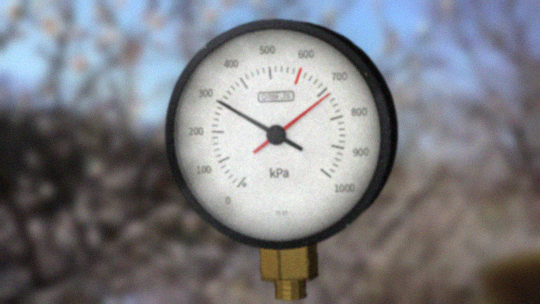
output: {"value": 300, "unit": "kPa"}
